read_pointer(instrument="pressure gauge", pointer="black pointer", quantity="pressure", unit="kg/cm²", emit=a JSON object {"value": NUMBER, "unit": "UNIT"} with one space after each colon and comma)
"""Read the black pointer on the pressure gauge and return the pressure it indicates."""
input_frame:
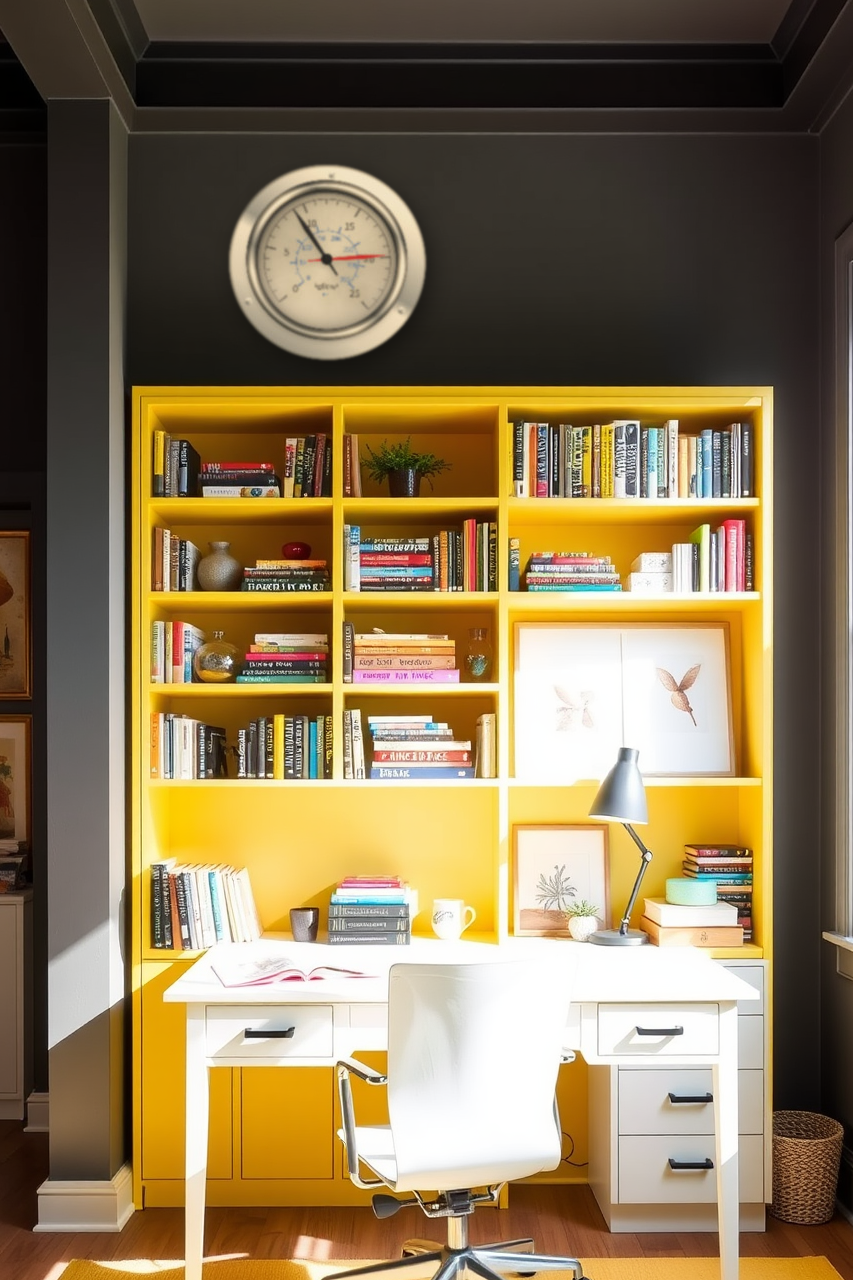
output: {"value": 9, "unit": "kg/cm²"}
